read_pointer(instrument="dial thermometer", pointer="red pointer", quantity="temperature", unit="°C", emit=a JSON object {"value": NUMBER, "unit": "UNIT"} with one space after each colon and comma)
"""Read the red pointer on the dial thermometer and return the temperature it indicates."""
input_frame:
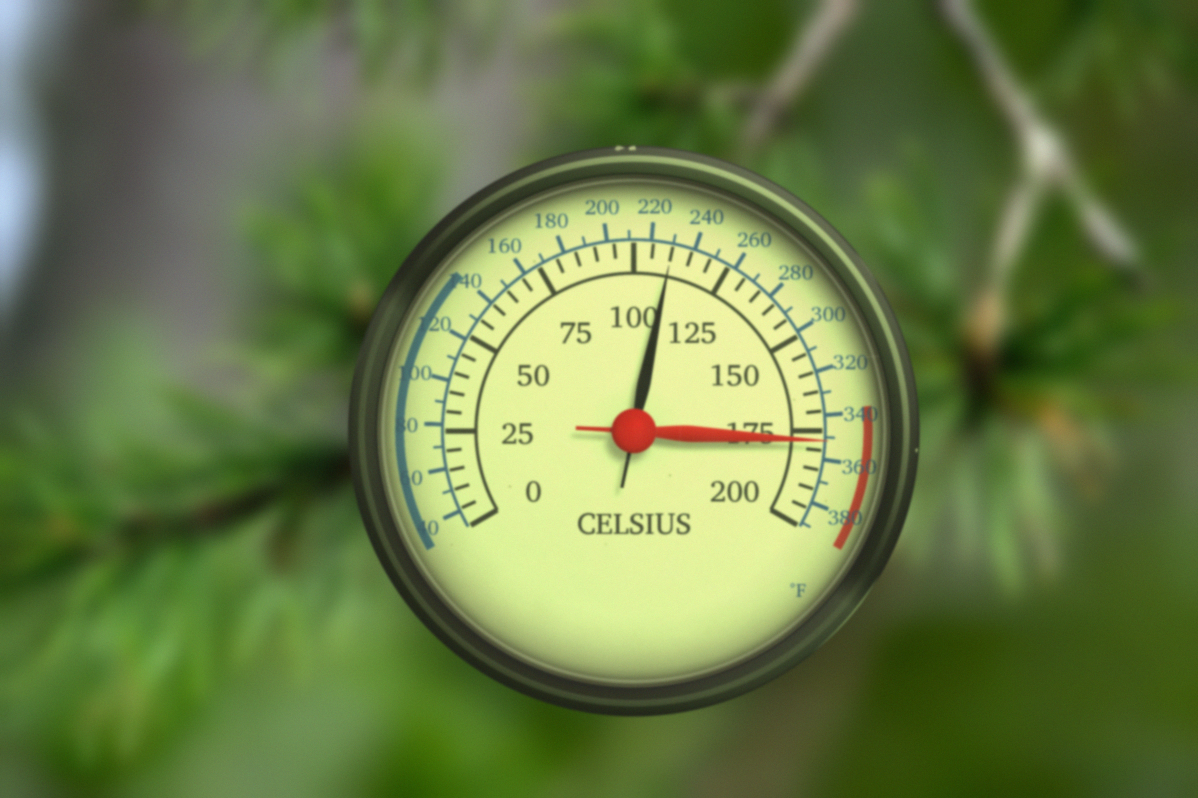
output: {"value": 177.5, "unit": "°C"}
